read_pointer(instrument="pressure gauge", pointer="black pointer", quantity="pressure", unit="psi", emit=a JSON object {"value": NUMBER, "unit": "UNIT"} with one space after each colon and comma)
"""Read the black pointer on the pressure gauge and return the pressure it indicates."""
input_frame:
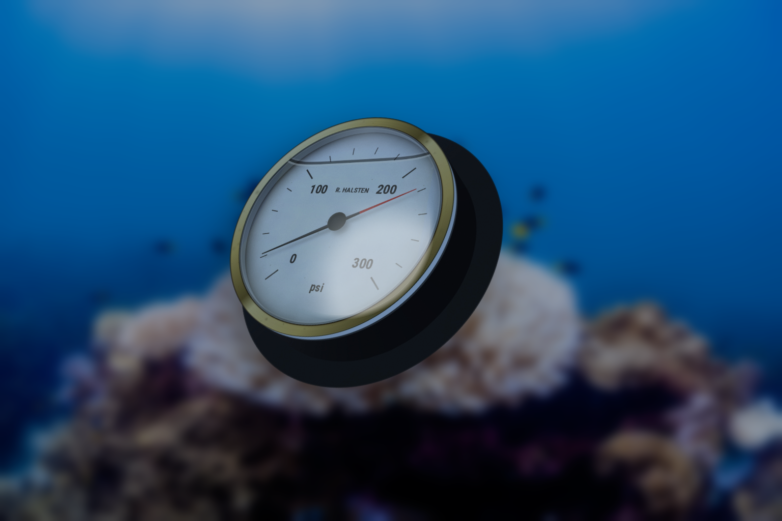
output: {"value": 20, "unit": "psi"}
